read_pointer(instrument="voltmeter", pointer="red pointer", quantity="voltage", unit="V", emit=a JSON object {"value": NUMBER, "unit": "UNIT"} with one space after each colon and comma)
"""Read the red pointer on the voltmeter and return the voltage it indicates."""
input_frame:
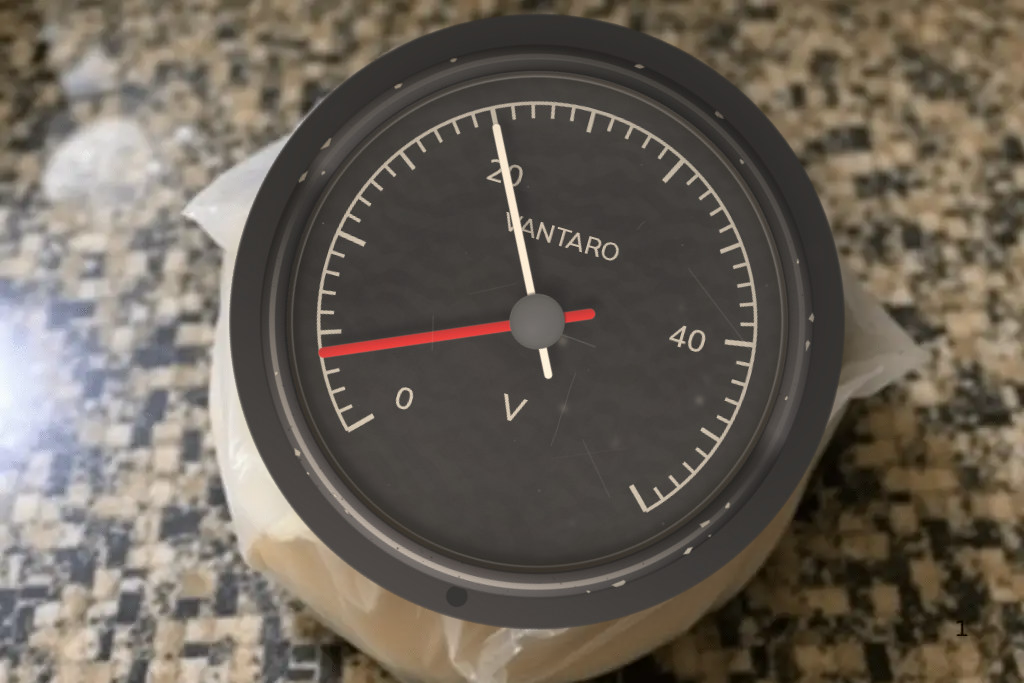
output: {"value": 4, "unit": "V"}
